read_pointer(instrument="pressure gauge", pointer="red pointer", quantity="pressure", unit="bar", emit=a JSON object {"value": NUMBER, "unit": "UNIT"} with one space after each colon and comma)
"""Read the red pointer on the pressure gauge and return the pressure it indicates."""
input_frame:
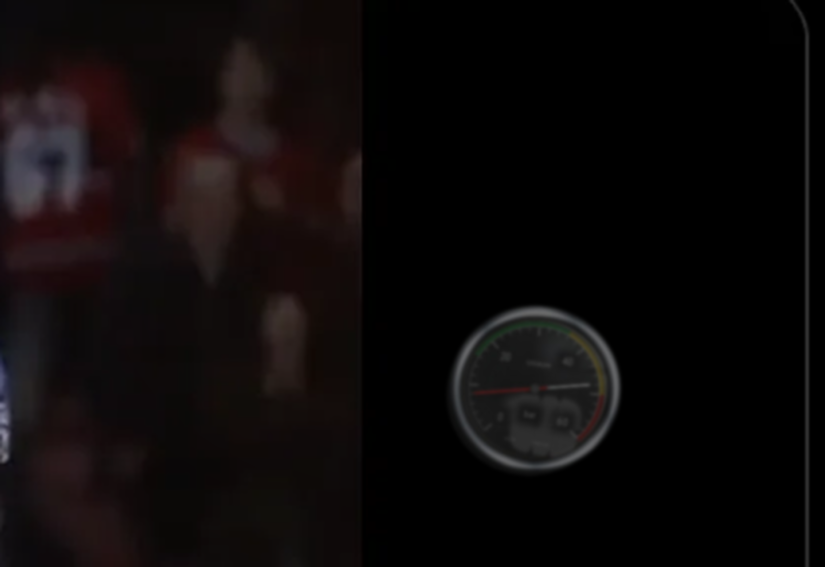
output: {"value": 8, "unit": "bar"}
